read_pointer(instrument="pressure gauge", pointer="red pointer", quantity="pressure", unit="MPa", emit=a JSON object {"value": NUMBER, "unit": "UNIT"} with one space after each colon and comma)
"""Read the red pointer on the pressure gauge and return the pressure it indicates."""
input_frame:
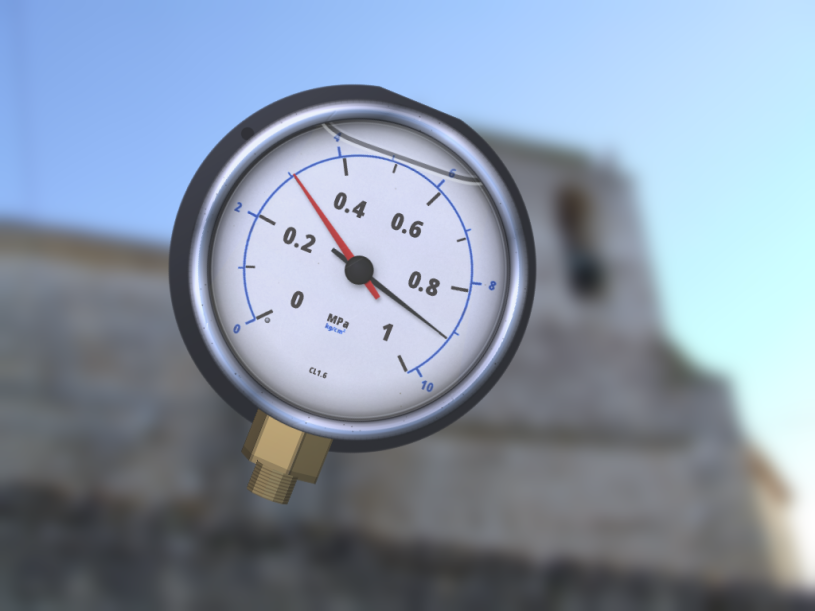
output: {"value": 0.3, "unit": "MPa"}
